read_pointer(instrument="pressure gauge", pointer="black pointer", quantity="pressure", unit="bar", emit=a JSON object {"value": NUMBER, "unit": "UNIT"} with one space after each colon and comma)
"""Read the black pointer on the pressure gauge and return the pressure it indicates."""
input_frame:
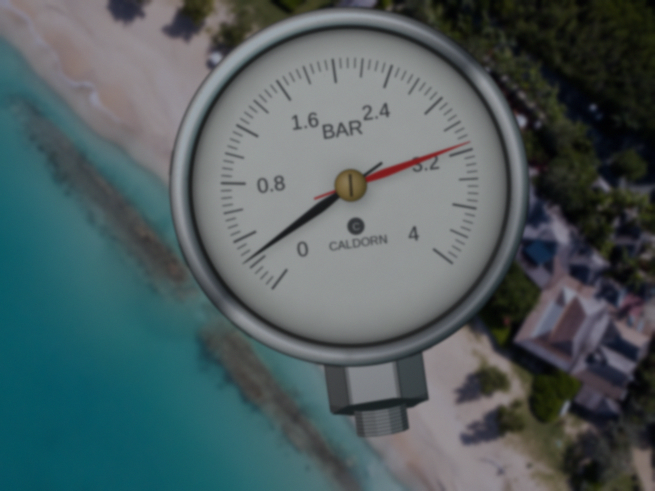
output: {"value": 0.25, "unit": "bar"}
